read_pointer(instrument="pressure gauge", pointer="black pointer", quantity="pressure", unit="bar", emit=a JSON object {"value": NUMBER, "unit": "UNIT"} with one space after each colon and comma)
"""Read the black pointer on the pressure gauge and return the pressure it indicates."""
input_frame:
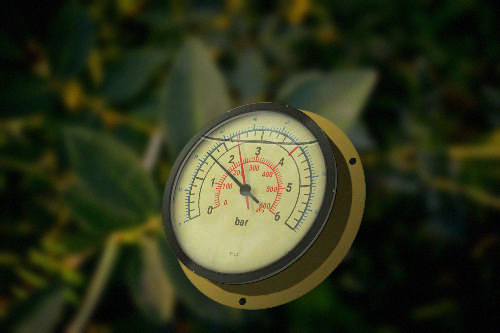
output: {"value": 1.6, "unit": "bar"}
